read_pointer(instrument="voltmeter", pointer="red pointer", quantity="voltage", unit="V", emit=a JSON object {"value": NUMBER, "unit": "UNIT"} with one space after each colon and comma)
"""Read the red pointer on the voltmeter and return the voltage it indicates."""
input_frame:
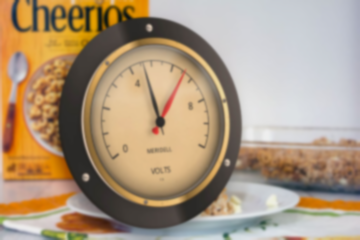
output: {"value": 6.5, "unit": "V"}
